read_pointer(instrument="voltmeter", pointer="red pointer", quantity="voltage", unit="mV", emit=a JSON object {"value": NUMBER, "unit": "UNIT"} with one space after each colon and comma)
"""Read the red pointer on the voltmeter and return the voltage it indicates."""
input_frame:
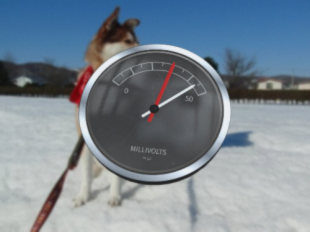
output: {"value": 30, "unit": "mV"}
